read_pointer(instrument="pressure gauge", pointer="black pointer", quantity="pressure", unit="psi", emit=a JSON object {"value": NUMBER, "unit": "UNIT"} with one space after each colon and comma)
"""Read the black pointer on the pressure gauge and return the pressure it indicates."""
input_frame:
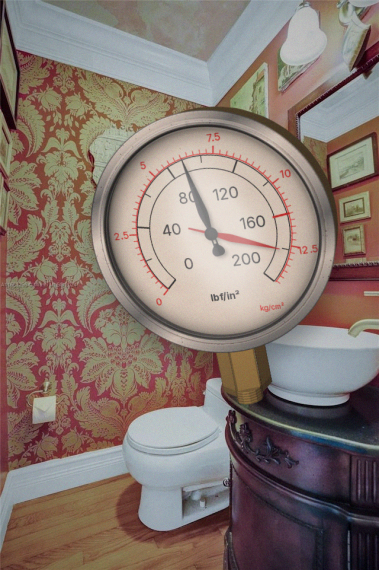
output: {"value": 90, "unit": "psi"}
